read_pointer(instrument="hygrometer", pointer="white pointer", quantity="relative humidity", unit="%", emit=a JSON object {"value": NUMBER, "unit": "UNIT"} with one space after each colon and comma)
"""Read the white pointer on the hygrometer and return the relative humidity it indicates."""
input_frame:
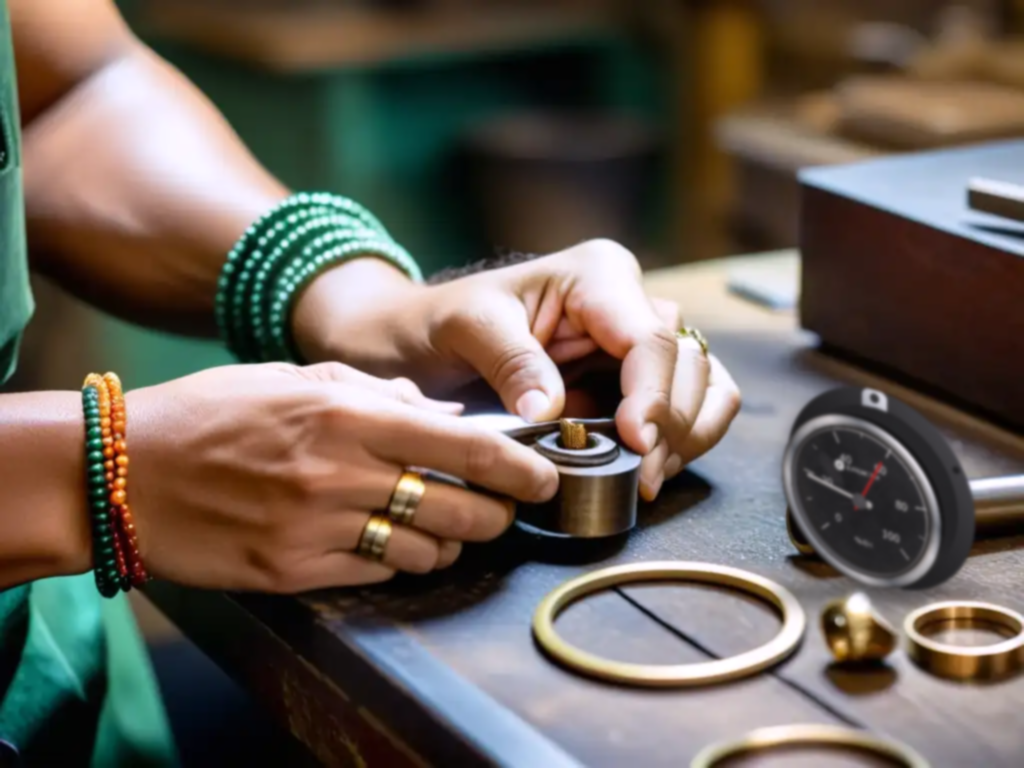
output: {"value": 20, "unit": "%"}
